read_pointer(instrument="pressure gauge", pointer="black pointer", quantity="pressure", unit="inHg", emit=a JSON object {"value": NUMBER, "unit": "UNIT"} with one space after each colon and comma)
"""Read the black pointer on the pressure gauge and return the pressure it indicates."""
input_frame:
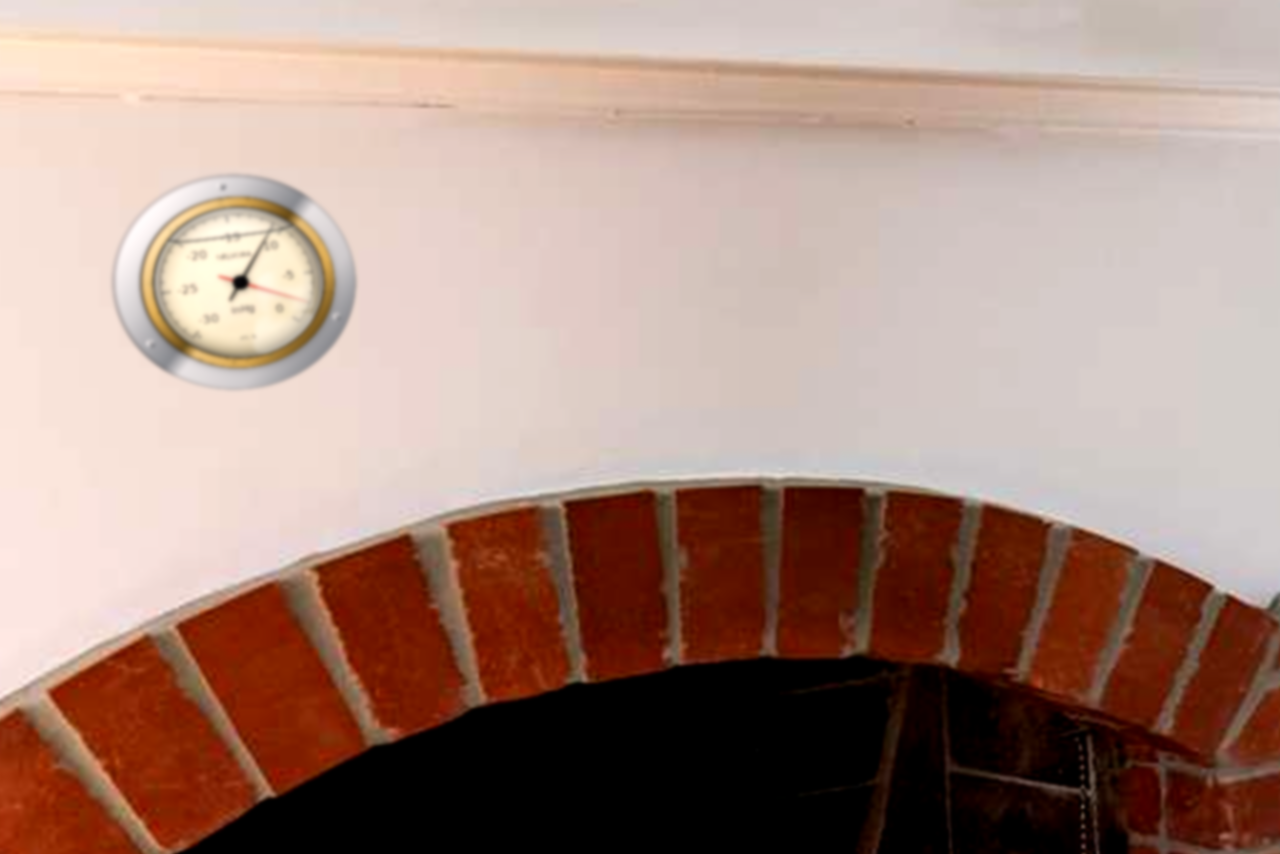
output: {"value": -11, "unit": "inHg"}
